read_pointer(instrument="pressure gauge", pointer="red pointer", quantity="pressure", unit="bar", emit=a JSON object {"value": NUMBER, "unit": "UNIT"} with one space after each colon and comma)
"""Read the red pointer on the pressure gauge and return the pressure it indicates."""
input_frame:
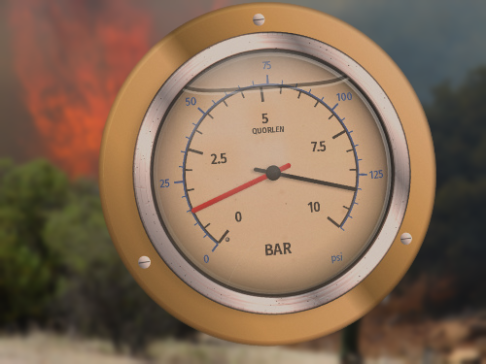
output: {"value": 1, "unit": "bar"}
